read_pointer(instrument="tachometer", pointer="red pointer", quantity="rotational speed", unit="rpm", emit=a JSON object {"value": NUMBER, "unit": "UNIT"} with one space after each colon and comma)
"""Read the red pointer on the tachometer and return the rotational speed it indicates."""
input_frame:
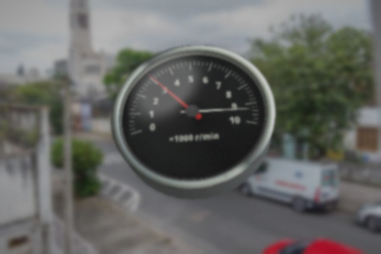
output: {"value": 3000, "unit": "rpm"}
